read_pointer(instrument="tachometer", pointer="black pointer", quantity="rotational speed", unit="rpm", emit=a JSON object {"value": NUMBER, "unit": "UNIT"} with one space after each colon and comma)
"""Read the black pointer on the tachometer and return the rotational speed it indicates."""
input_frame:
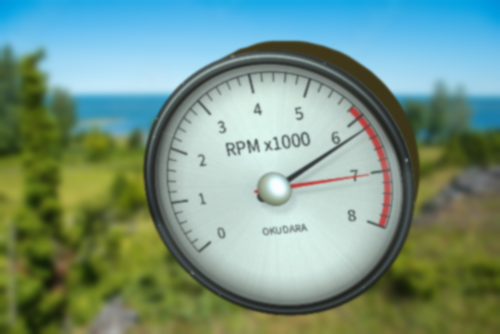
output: {"value": 6200, "unit": "rpm"}
